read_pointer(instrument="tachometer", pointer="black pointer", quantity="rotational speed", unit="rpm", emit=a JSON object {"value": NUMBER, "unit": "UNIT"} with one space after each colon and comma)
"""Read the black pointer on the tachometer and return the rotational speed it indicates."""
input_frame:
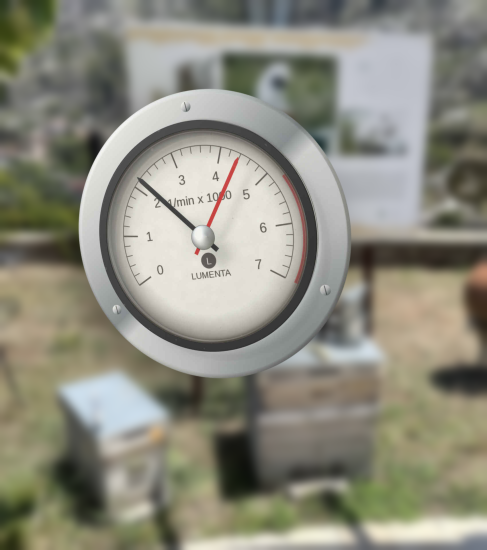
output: {"value": 2200, "unit": "rpm"}
